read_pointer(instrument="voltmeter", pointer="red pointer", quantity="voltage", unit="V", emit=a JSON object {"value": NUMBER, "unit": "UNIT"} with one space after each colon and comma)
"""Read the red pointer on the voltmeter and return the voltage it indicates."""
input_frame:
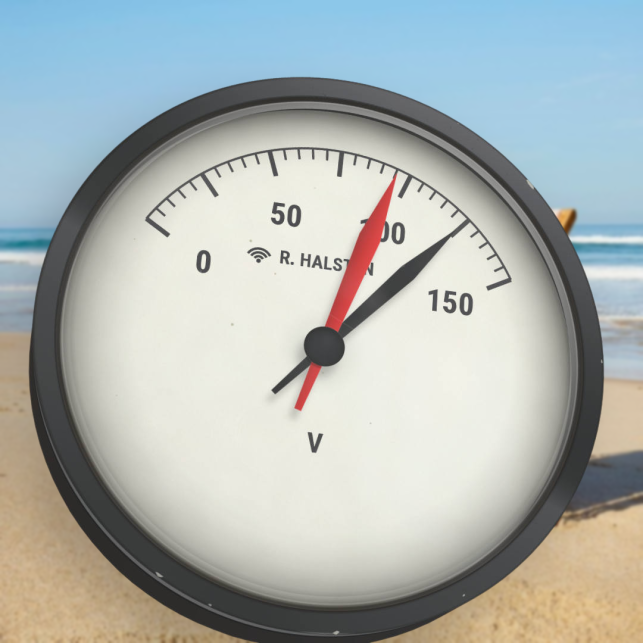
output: {"value": 95, "unit": "V"}
